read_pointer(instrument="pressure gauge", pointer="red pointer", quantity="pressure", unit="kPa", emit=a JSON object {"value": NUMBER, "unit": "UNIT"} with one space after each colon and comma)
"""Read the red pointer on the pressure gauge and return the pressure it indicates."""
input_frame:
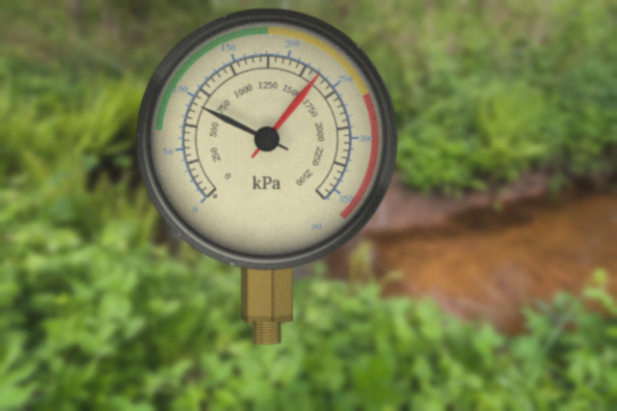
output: {"value": 1600, "unit": "kPa"}
